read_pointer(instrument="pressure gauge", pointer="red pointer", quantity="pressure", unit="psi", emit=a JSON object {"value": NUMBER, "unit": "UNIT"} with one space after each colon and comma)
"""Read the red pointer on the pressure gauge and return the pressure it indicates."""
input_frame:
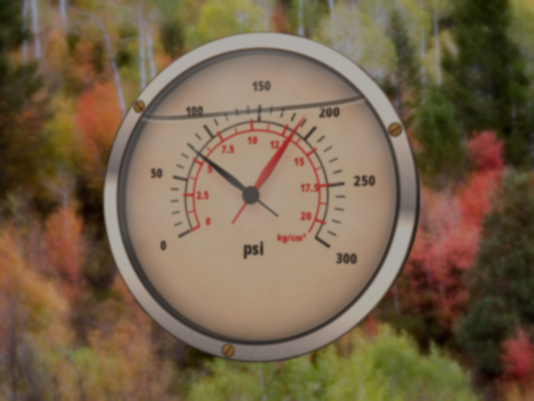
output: {"value": 190, "unit": "psi"}
